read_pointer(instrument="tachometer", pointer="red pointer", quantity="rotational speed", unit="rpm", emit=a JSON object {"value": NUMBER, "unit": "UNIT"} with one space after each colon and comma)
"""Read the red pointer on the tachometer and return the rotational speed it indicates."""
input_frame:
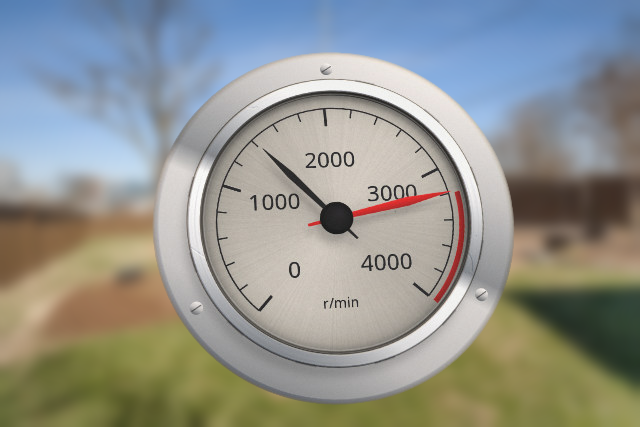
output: {"value": 3200, "unit": "rpm"}
